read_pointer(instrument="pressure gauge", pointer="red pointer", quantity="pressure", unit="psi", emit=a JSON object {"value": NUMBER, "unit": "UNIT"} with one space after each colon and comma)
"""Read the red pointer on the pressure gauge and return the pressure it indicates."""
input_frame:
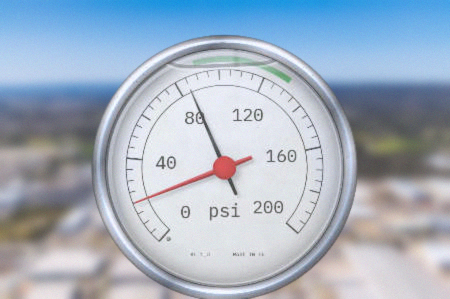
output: {"value": 20, "unit": "psi"}
